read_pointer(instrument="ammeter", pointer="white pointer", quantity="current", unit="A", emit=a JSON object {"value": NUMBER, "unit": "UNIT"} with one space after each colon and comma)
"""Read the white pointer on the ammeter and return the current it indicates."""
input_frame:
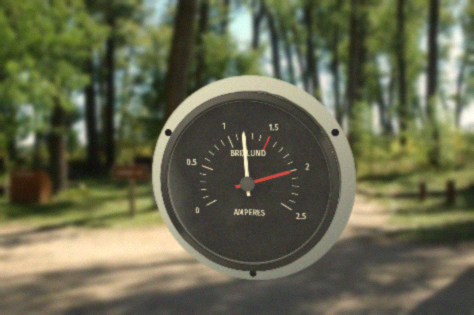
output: {"value": 1.2, "unit": "A"}
